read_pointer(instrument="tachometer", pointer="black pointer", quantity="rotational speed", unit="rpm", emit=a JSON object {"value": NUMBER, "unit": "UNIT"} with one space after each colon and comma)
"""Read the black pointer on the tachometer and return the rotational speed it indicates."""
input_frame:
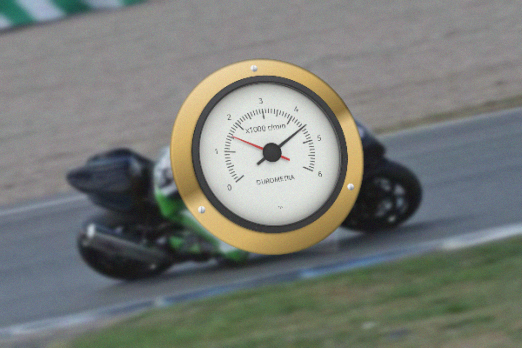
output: {"value": 4500, "unit": "rpm"}
